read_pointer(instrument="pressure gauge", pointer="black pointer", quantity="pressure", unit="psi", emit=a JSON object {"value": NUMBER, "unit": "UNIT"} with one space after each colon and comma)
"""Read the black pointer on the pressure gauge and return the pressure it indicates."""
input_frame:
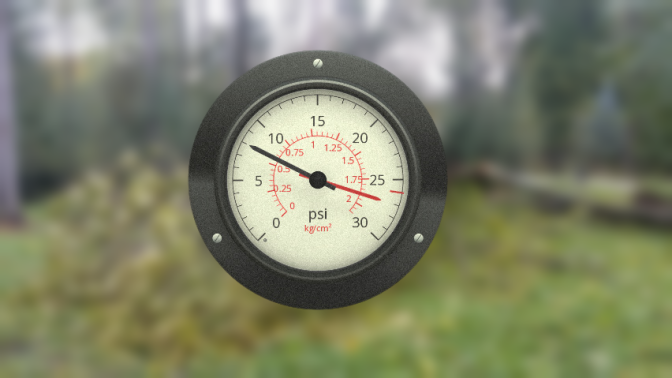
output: {"value": 8, "unit": "psi"}
